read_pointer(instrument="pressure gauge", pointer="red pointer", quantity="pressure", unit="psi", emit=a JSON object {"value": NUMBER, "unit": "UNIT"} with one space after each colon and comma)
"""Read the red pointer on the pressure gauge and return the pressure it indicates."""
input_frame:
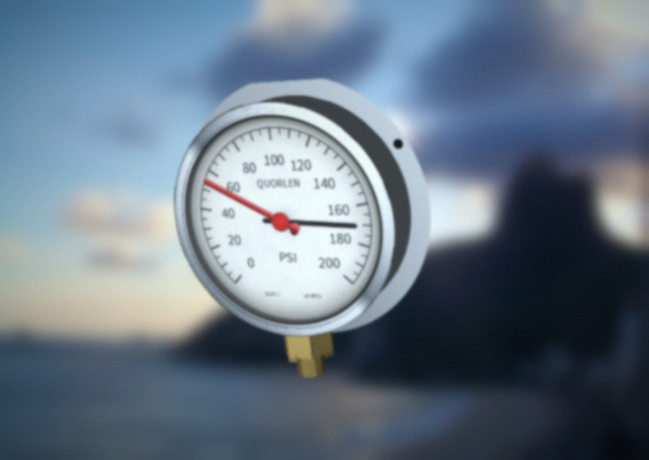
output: {"value": 55, "unit": "psi"}
